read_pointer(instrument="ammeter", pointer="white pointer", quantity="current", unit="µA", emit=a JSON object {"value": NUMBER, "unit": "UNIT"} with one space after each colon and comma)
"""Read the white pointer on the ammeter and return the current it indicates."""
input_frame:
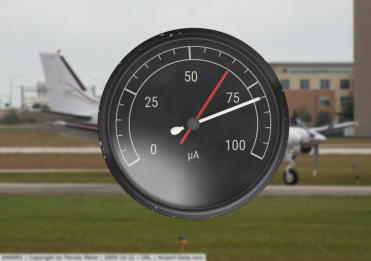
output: {"value": 80, "unit": "µA"}
